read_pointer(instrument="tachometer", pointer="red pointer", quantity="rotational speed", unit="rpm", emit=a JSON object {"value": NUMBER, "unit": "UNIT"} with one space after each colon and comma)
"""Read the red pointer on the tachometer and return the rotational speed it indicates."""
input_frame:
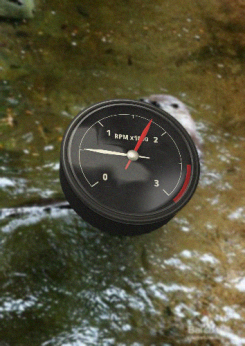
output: {"value": 1750, "unit": "rpm"}
